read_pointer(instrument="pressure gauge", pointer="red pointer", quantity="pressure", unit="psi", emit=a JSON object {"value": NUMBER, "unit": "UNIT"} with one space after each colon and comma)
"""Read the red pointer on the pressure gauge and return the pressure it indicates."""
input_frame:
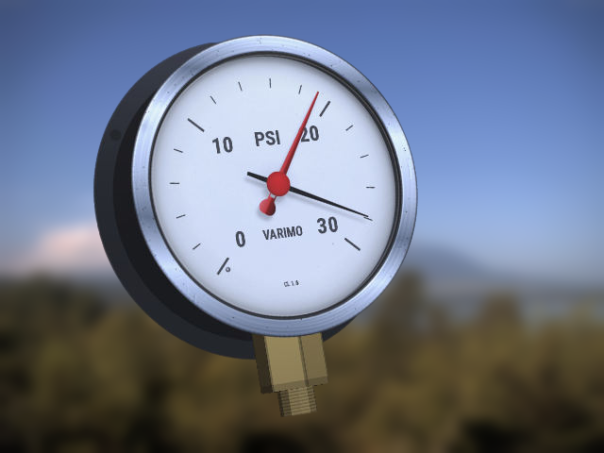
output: {"value": 19, "unit": "psi"}
